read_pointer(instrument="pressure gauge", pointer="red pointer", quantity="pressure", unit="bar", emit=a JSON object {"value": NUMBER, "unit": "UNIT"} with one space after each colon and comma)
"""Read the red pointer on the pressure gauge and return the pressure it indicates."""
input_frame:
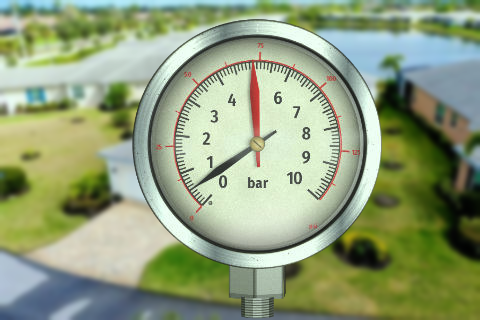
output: {"value": 5, "unit": "bar"}
